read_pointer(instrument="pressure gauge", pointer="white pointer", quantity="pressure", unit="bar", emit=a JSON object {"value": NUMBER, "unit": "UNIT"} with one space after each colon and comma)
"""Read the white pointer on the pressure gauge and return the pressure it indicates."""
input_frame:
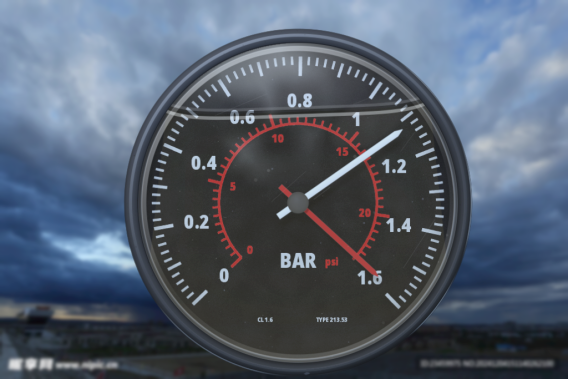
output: {"value": 1.12, "unit": "bar"}
